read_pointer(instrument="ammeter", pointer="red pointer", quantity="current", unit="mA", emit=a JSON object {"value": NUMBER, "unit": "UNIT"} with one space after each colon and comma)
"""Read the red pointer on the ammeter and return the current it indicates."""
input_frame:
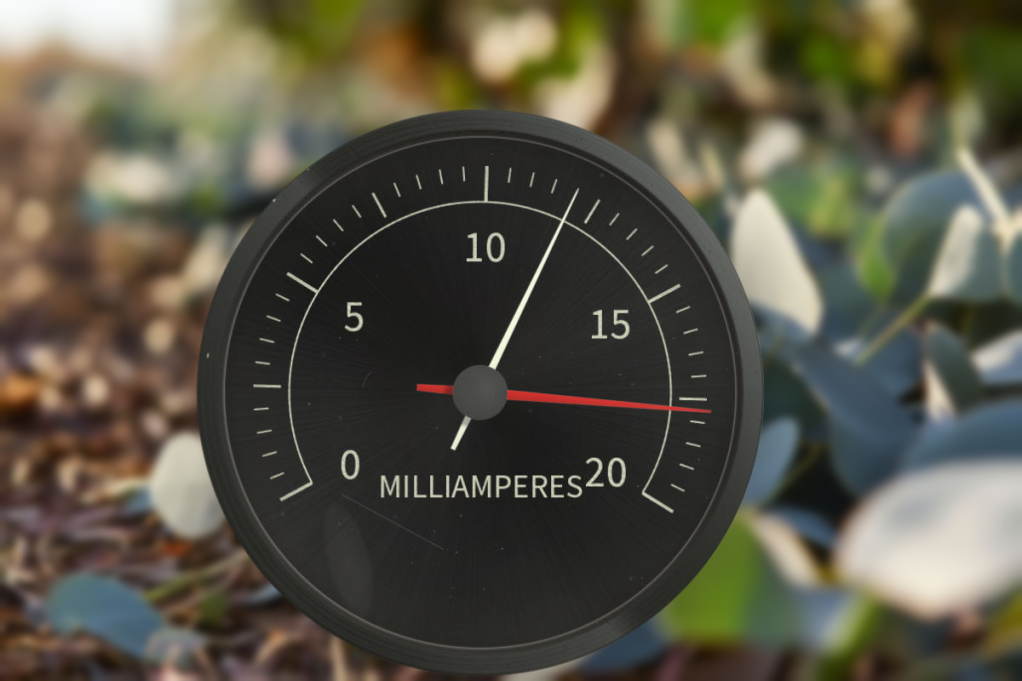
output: {"value": 17.75, "unit": "mA"}
